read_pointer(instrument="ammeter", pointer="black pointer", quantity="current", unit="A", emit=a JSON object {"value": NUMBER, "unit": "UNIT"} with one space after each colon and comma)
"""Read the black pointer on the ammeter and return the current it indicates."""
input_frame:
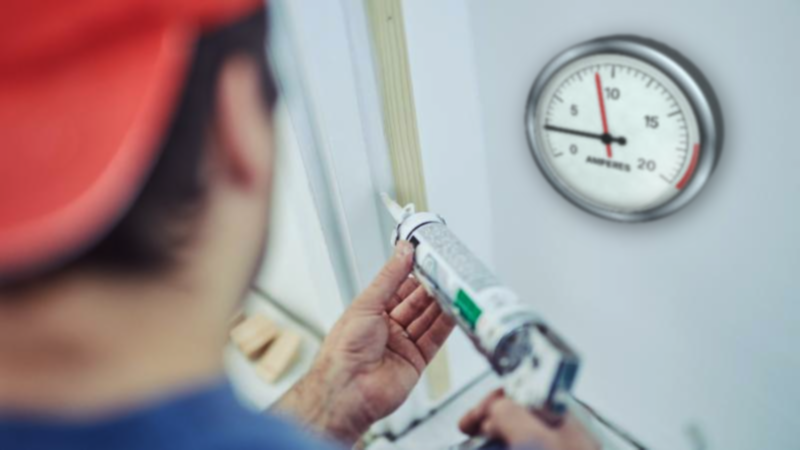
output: {"value": 2.5, "unit": "A"}
